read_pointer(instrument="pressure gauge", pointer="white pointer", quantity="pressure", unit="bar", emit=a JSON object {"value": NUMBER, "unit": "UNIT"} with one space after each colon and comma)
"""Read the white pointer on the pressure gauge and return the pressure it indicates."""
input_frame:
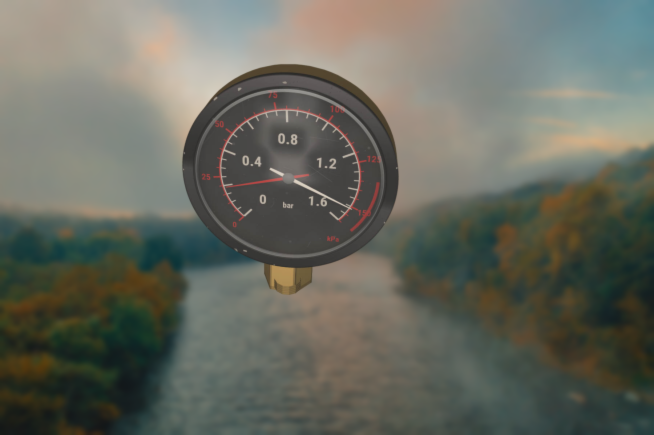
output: {"value": 1.5, "unit": "bar"}
